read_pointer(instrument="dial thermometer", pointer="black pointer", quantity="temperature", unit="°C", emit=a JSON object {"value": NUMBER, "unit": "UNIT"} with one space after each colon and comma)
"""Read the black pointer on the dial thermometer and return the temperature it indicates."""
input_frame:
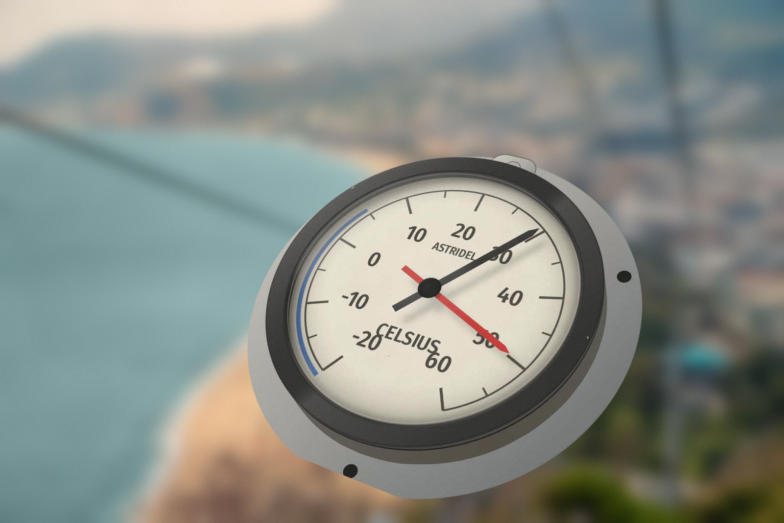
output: {"value": 30, "unit": "°C"}
